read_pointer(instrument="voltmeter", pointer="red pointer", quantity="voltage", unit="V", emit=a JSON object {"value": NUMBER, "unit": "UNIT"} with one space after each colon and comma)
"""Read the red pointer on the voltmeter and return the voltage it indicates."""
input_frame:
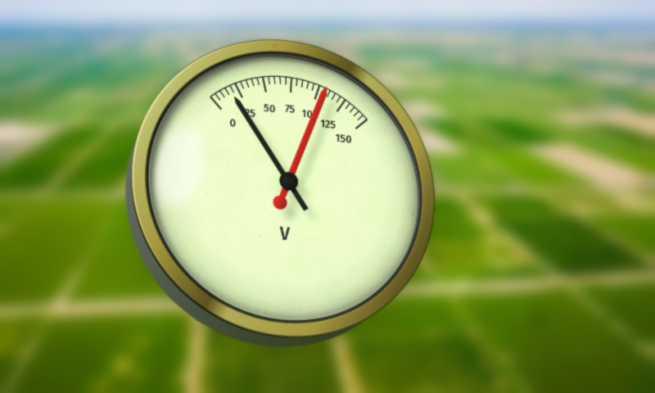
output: {"value": 105, "unit": "V"}
